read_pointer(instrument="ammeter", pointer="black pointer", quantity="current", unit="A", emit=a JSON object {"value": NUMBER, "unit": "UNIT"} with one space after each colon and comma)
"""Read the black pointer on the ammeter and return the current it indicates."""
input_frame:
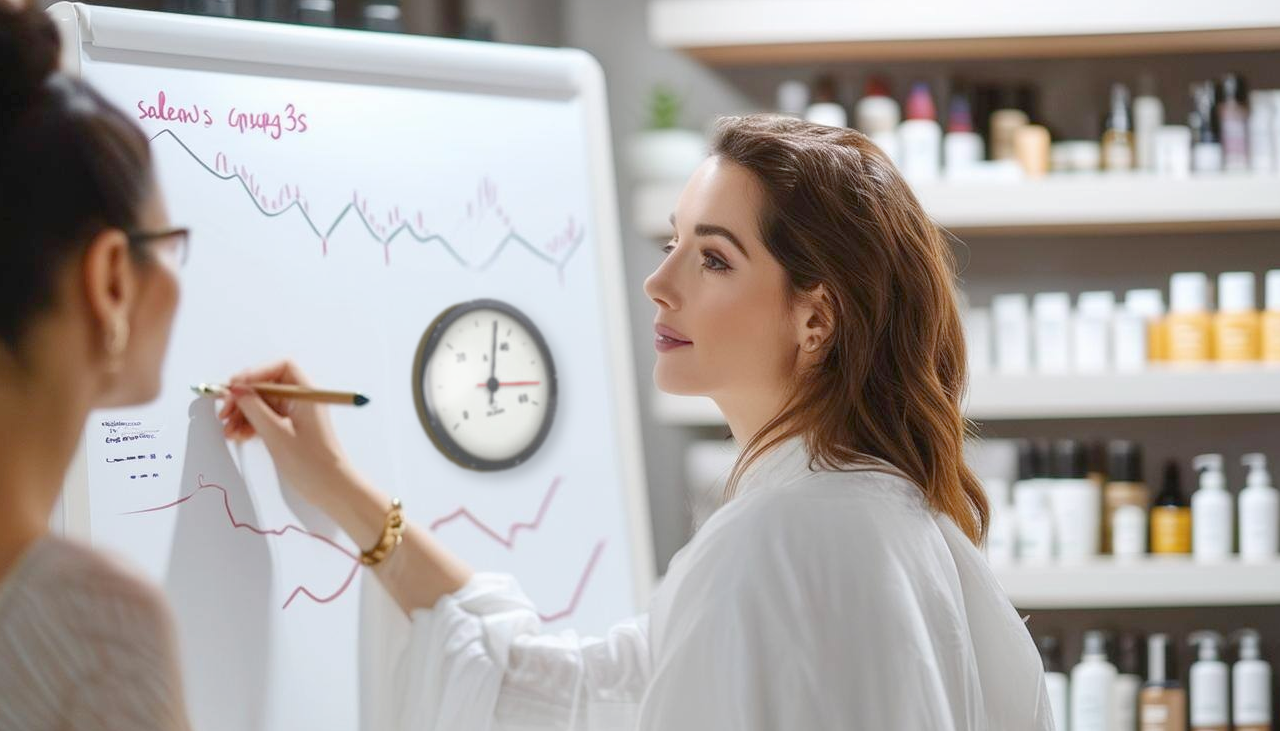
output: {"value": 35, "unit": "A"}
